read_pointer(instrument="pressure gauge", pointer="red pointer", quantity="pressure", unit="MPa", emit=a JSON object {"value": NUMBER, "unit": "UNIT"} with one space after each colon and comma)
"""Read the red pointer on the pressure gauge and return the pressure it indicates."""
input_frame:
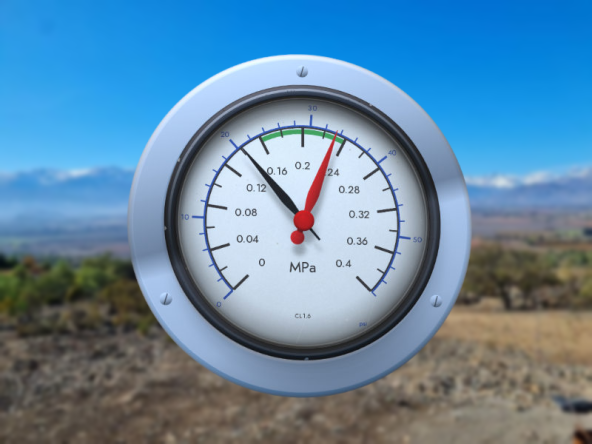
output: {"value": 0.23, "unit": "MPa"}
